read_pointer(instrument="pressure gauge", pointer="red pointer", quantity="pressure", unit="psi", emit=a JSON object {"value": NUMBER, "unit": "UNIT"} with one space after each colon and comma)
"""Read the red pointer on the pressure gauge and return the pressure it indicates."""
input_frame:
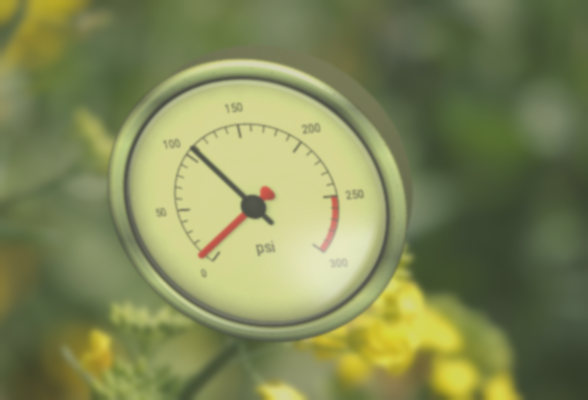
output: {"value": 10, "unit": "psi"}
